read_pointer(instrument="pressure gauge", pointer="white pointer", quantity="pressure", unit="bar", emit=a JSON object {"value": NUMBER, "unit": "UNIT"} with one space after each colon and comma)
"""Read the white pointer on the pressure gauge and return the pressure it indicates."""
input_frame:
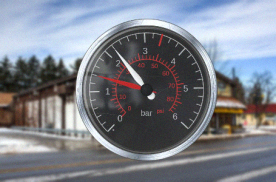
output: {"value": 2.2, "unit": "bar"}
